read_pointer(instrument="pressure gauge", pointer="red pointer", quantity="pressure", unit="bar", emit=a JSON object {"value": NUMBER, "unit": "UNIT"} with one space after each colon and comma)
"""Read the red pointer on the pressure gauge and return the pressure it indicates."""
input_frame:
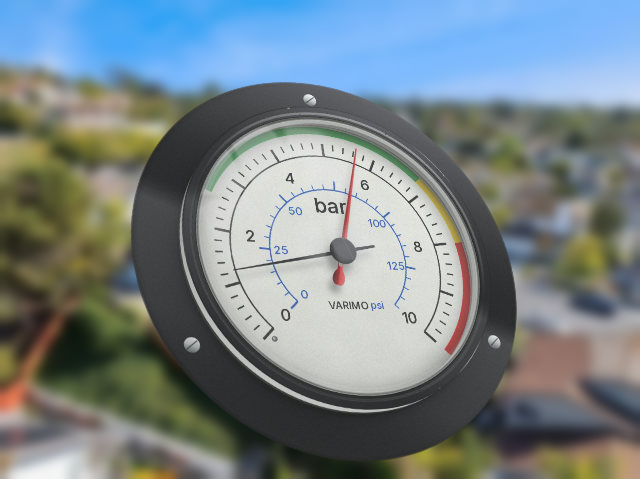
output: {"value": 5.6, "unit": "bar"}
